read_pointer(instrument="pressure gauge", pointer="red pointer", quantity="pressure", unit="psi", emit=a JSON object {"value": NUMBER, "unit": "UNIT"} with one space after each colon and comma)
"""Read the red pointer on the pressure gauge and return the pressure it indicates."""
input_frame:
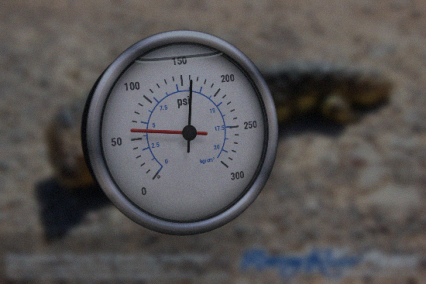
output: {"value": 60, "unit": "psi"}
